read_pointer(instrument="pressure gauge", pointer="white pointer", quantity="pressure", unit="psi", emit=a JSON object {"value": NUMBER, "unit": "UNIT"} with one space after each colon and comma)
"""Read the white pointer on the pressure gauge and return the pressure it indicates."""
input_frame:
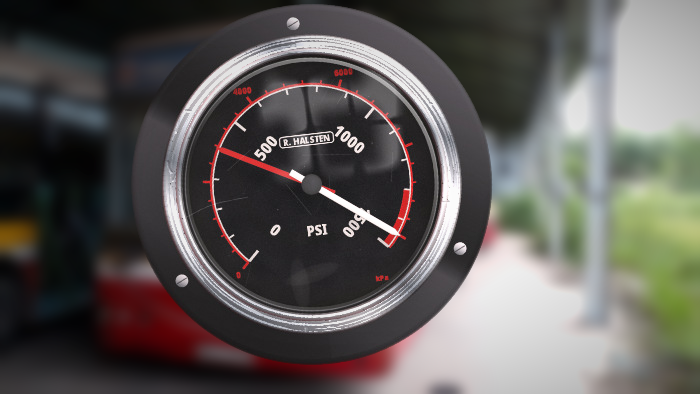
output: {"value": 1450, "unit": "psi"}
